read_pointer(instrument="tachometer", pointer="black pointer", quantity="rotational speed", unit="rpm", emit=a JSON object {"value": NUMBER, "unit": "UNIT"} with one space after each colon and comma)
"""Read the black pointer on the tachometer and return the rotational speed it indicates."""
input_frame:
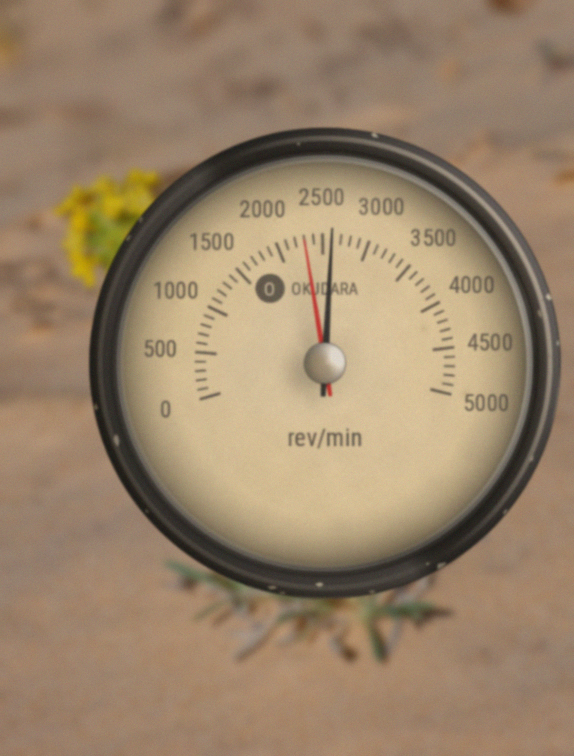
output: {"value": 2600, "unit": "rpm"}
